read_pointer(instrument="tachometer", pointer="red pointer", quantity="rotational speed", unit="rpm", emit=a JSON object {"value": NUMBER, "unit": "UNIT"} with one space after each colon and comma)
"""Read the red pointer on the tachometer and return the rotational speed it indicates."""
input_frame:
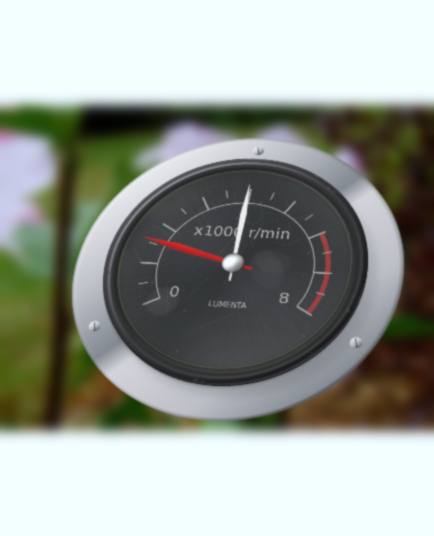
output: {"value": 1500, "unit": "rpm"}
